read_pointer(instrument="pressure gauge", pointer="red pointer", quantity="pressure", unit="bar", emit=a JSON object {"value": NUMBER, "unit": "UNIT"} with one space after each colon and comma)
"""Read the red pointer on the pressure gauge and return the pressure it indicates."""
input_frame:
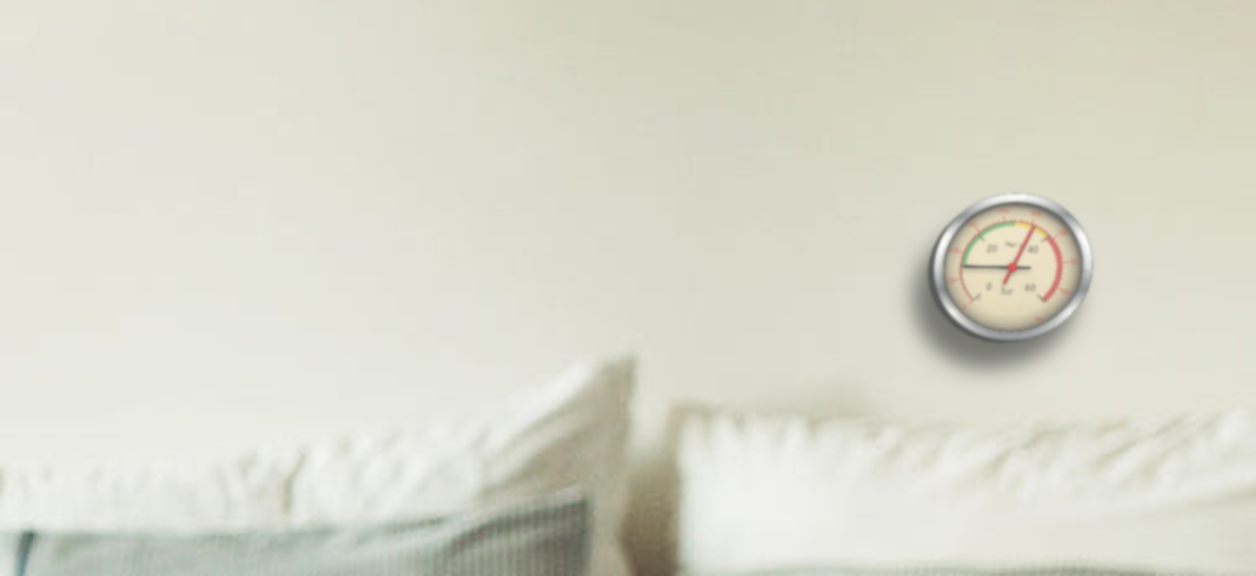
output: {"value": 35, "unit": "bar"}
